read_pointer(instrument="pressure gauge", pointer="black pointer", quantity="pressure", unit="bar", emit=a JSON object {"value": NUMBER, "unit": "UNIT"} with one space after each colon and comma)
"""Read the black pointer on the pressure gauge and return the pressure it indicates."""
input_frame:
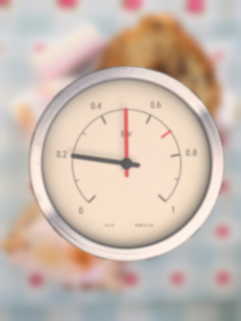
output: {"value": 0.2, "unit": "bar"}
